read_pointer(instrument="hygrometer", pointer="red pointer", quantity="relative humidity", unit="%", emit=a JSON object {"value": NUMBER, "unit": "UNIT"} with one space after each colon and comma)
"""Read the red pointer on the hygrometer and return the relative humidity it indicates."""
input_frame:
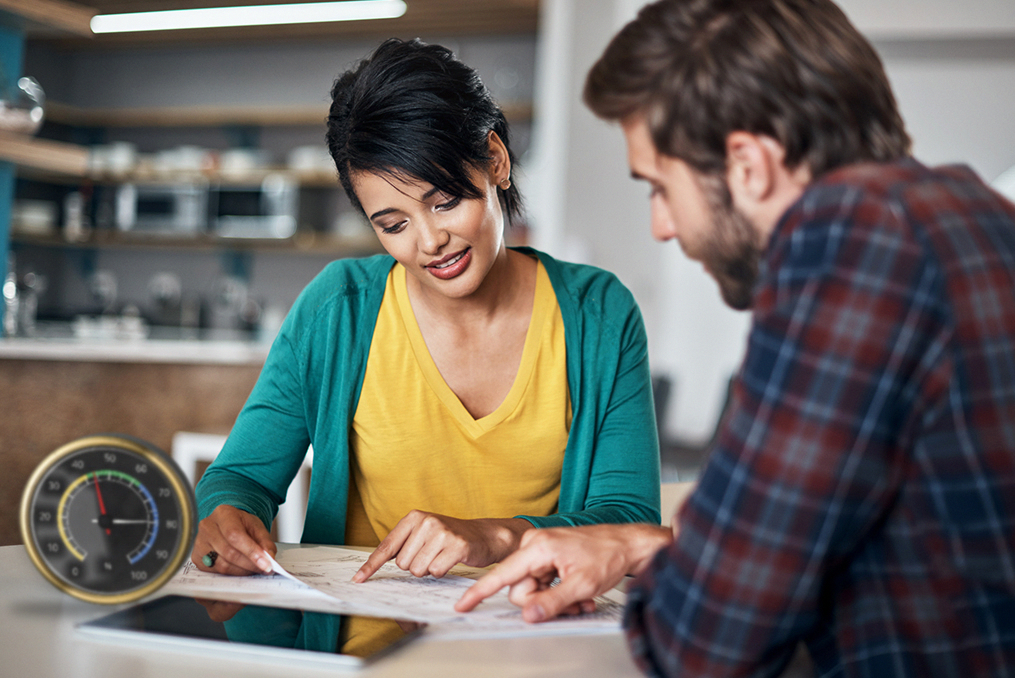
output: {"value": 45, "unit": "%"}
